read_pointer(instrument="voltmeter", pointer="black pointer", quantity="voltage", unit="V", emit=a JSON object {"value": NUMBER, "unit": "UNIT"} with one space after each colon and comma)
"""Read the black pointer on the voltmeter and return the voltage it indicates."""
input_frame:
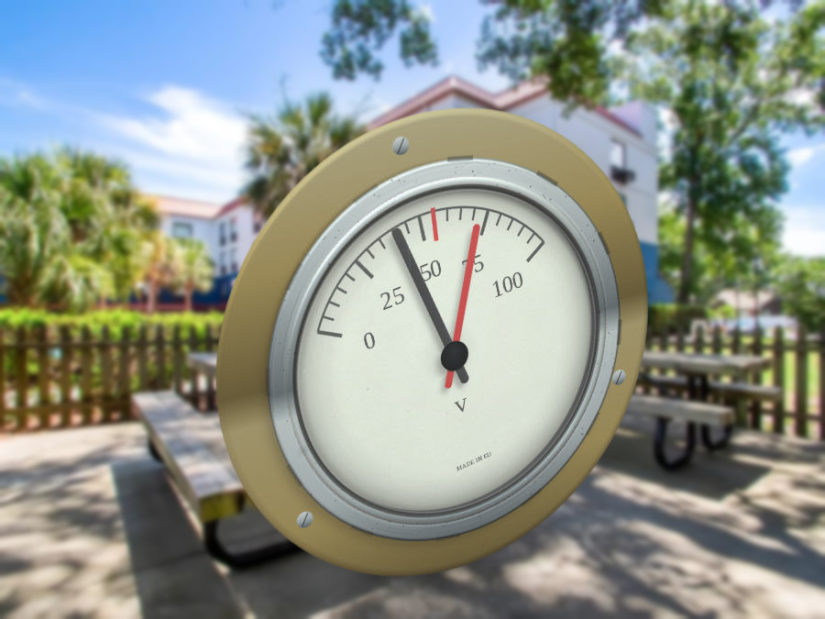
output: {"value": 40, "unit": "V"}
